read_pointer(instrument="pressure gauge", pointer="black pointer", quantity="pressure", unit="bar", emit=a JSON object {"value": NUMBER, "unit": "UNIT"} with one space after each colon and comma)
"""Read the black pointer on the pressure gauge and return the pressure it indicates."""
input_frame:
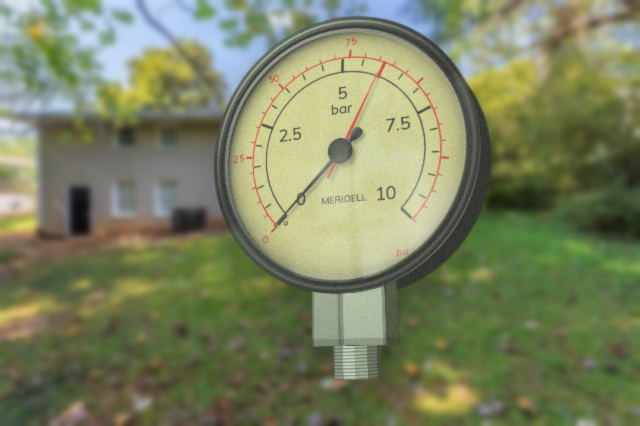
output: {"value": 0, "unit": "bar"}
